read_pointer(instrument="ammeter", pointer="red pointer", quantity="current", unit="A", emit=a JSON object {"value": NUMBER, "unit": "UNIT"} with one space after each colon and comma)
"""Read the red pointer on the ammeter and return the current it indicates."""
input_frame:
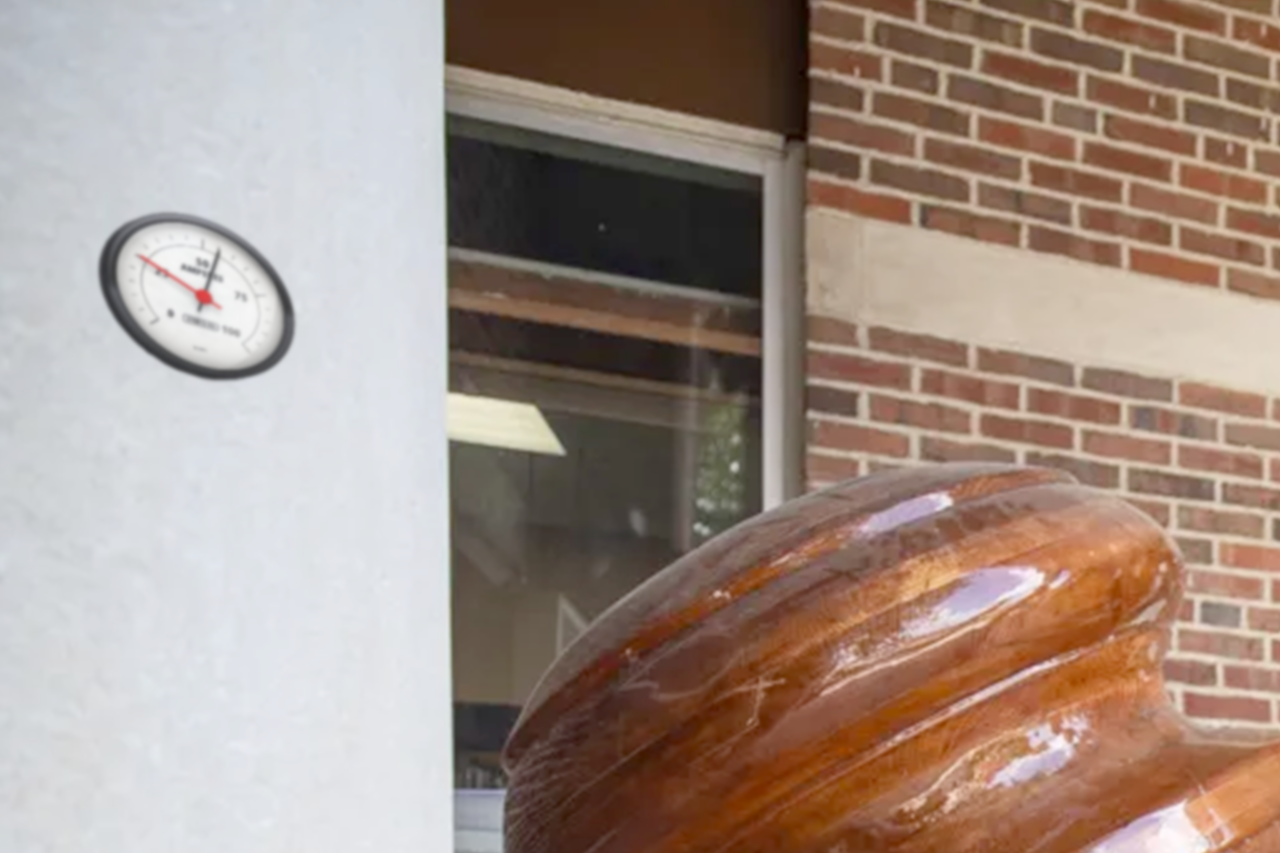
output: {"value": 25, "unit": "A"}
